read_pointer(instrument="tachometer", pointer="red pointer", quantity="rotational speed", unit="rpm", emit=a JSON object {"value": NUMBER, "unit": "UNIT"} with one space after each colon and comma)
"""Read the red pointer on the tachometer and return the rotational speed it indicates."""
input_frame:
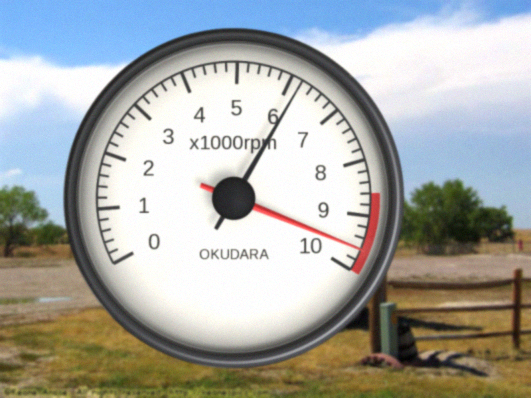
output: {"value": 9600, "unit": "rpm"}
